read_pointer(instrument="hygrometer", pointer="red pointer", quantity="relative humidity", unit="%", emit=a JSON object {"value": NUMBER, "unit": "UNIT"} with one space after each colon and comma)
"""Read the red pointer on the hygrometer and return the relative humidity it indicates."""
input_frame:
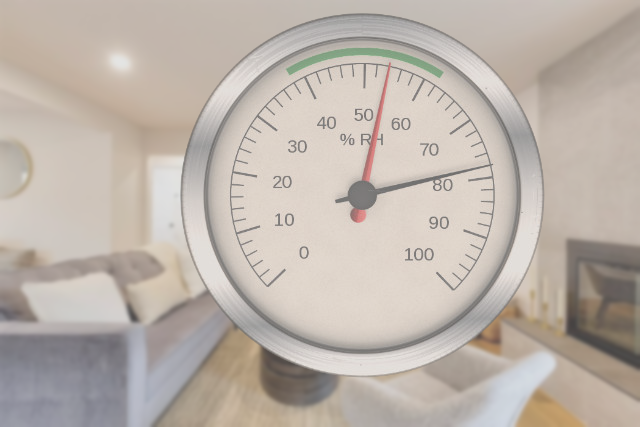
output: {"value": 54, "unit": "%"}
